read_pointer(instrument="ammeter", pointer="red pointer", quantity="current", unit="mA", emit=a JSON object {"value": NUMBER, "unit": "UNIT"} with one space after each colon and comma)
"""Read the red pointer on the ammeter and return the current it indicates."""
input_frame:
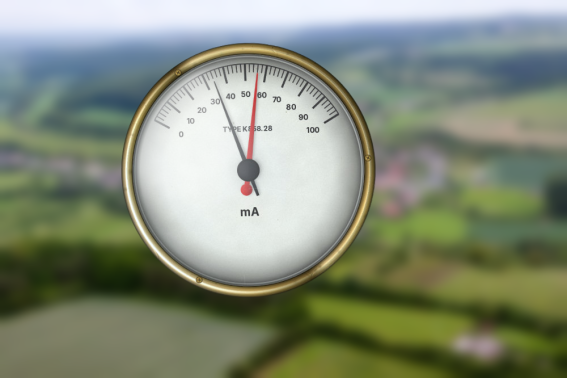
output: {"value": 56, "unit": "mA"}
